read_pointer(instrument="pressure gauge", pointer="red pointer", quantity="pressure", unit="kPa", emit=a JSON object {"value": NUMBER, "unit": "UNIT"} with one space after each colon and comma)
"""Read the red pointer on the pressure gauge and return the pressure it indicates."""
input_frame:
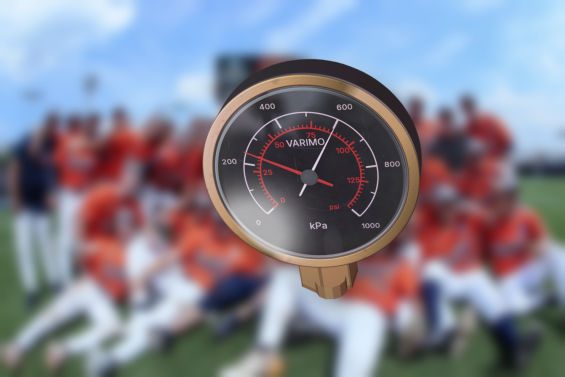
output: {"value": 250, "unit": "kPa"}
